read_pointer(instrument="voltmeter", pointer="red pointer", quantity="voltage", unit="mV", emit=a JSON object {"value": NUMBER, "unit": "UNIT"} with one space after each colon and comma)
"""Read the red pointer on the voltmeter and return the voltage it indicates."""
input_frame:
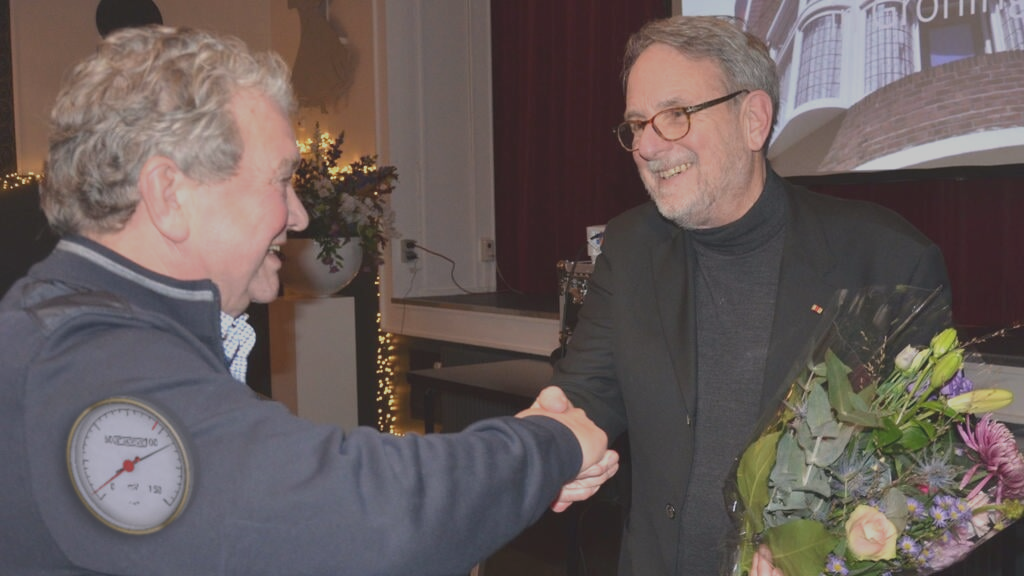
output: {"value": 5, "unit": "mV"}
